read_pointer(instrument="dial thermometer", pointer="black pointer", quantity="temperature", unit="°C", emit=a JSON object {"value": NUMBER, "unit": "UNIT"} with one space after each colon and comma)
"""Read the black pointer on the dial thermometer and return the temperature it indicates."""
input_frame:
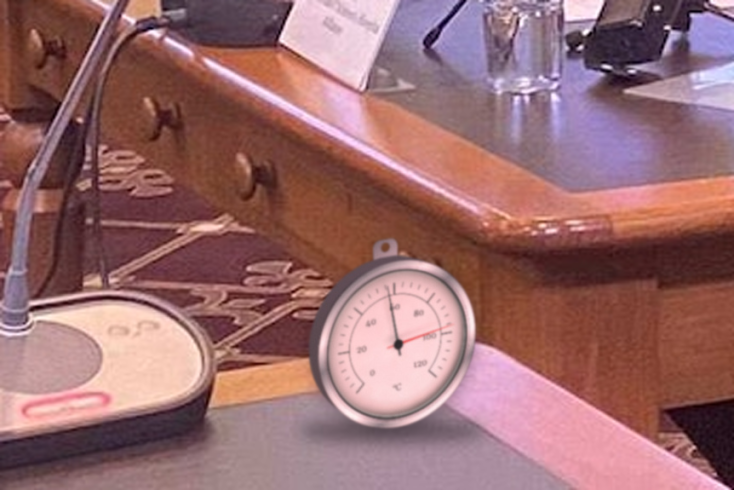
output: {"value": 56, "unit": "°C"}
